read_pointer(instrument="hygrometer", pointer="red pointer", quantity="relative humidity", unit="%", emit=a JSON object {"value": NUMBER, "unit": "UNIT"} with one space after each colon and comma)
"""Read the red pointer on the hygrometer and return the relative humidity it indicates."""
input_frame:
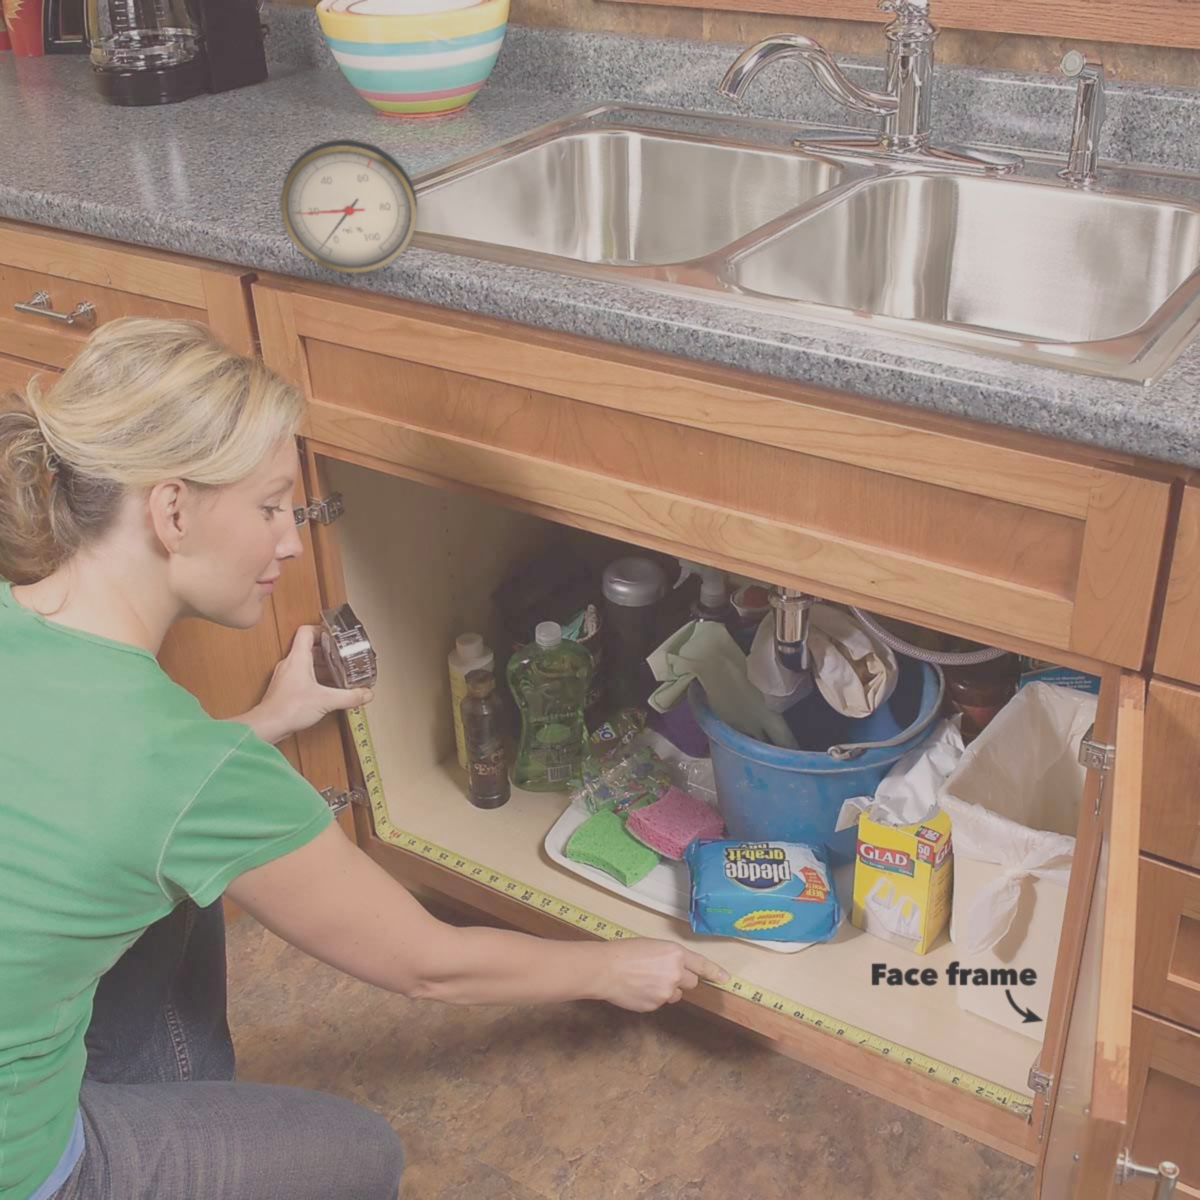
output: {"value": 20, "unit": "%"}
